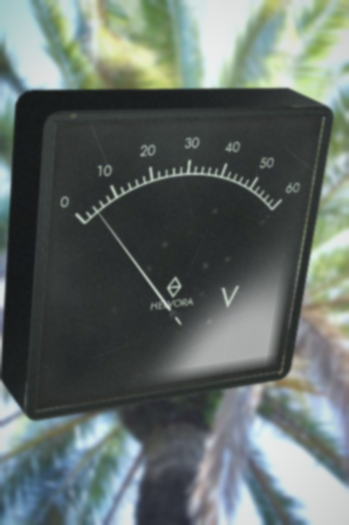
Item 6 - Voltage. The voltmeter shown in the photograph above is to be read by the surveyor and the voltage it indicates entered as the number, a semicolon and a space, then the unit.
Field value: 4; V
